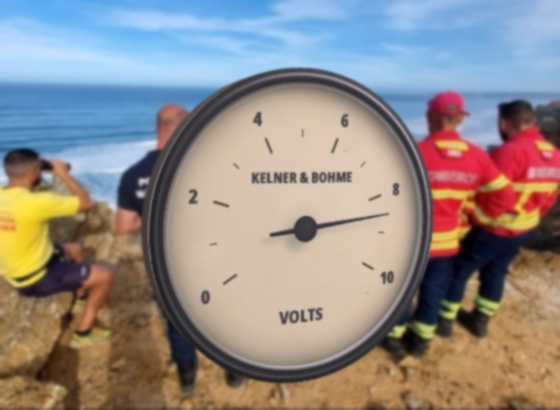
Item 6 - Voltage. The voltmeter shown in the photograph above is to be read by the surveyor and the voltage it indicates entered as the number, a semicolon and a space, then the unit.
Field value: 8.5; V
